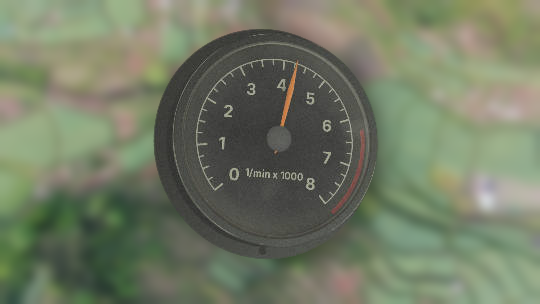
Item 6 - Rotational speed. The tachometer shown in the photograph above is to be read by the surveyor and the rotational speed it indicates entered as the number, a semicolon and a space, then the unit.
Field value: 4250; rpm
